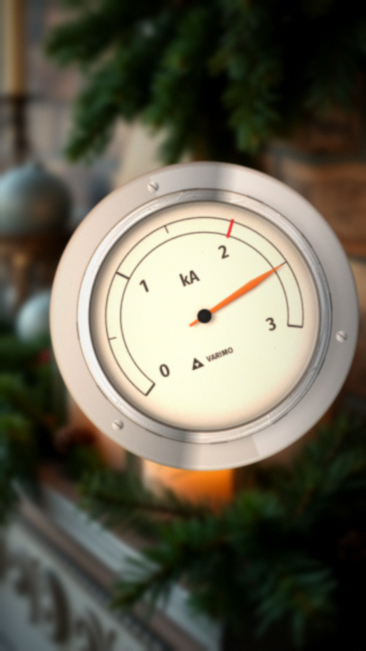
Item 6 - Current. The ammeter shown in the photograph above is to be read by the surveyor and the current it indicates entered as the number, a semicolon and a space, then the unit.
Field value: 2.5; kA
